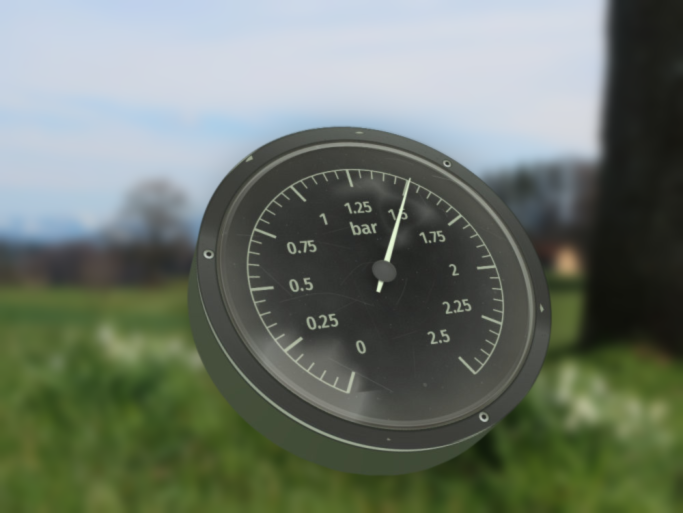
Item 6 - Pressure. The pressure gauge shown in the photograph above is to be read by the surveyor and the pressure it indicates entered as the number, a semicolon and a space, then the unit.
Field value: 1.5; bar
